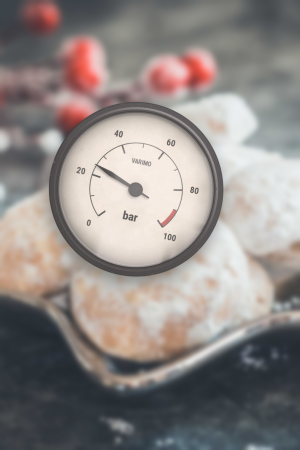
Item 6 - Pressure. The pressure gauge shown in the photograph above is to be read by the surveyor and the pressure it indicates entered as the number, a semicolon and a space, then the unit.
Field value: 25; bar
